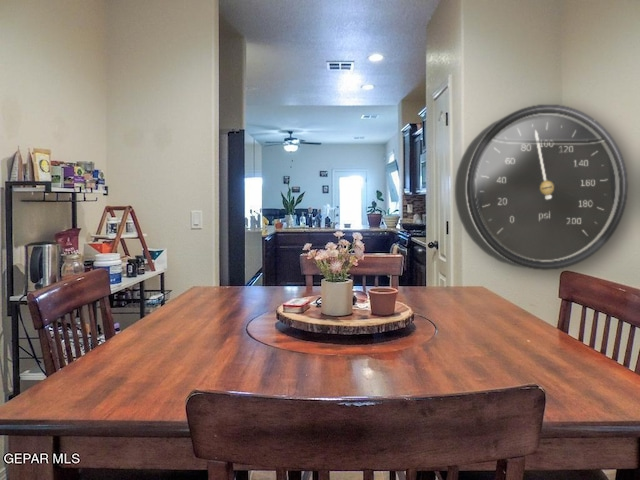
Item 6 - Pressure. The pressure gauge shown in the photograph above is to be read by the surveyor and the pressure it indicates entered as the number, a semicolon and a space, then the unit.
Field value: 90; psi
